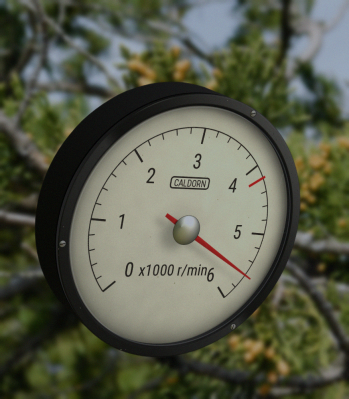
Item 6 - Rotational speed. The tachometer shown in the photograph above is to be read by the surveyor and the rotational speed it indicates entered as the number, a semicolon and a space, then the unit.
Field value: 5600; rpm
